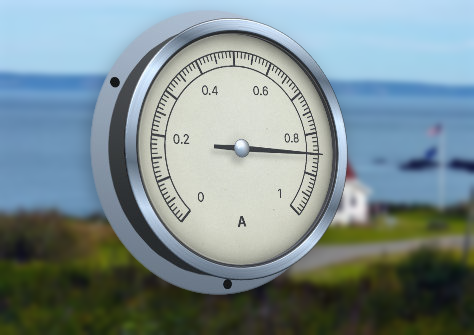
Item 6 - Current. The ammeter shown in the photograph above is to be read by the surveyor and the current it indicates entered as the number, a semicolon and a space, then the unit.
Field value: 0.85; A
